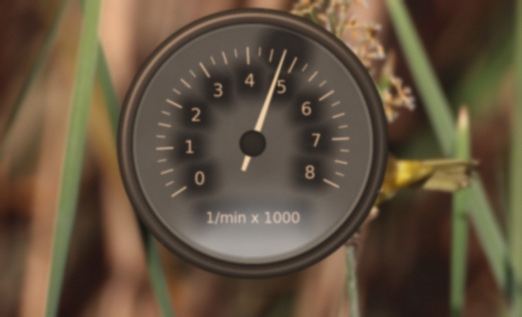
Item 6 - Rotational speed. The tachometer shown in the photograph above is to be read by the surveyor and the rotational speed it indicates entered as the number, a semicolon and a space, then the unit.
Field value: 4750; rpm
